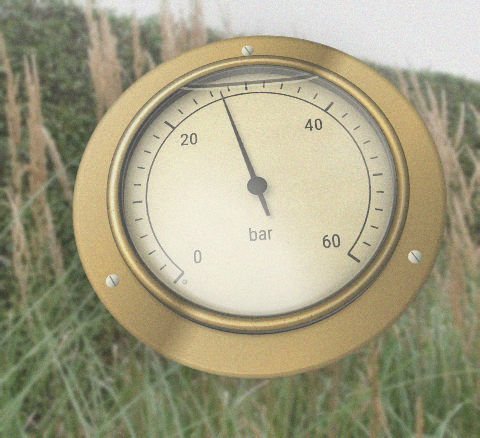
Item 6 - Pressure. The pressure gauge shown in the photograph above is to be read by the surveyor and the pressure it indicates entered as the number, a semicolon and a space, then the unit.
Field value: 27; bar
